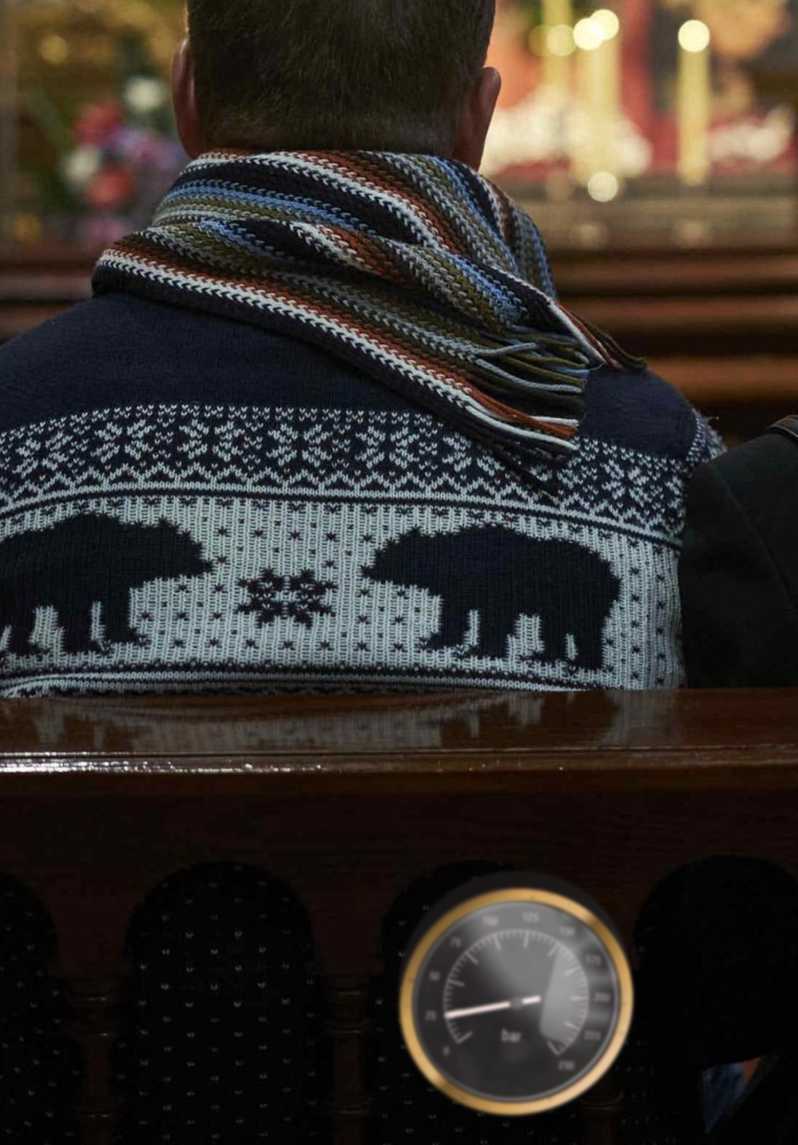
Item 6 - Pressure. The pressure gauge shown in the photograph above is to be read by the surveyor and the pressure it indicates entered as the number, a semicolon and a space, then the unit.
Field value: 25; bar
